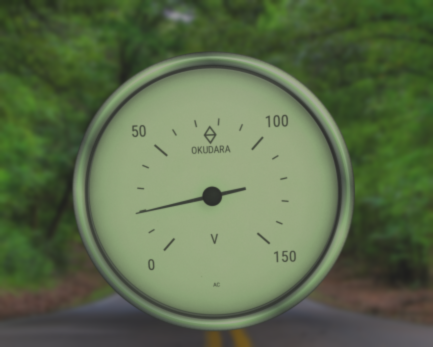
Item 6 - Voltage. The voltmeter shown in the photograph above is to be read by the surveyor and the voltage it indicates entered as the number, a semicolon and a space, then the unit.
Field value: 20; V
